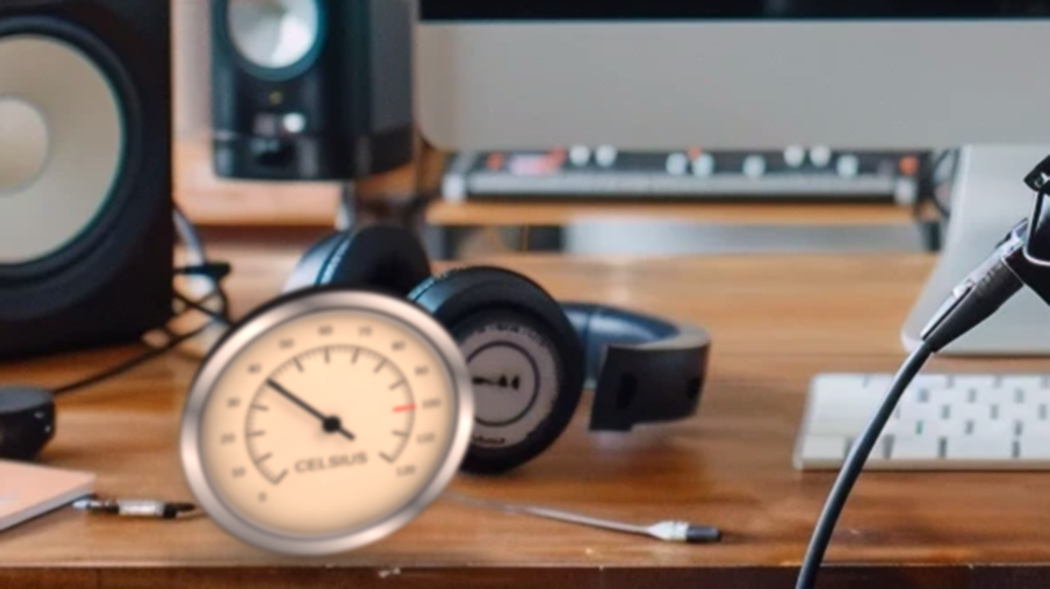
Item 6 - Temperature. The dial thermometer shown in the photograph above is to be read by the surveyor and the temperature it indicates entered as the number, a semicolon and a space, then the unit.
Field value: 40; °C
